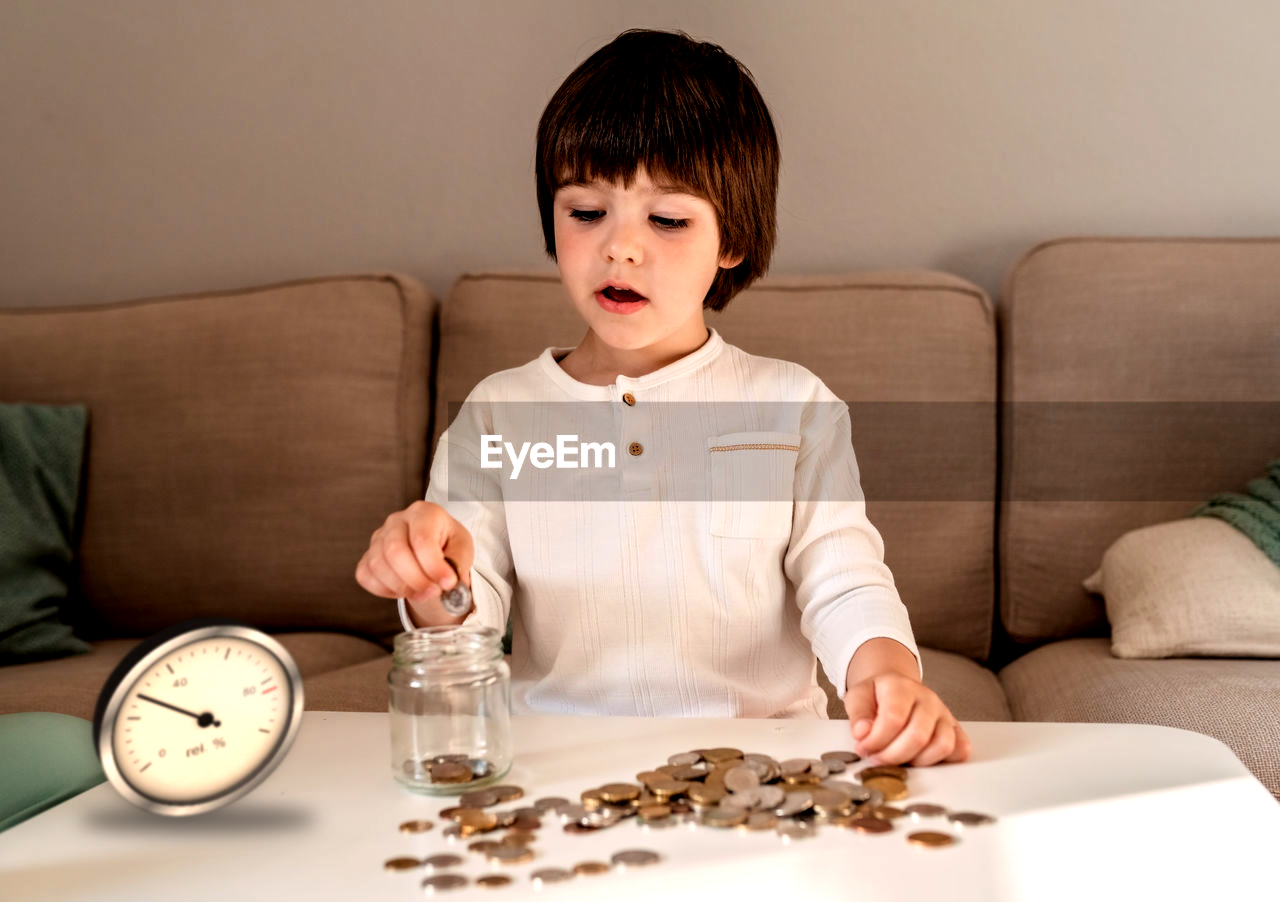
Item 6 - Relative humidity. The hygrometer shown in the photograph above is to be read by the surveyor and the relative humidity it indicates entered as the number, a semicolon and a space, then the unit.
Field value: 28; %
